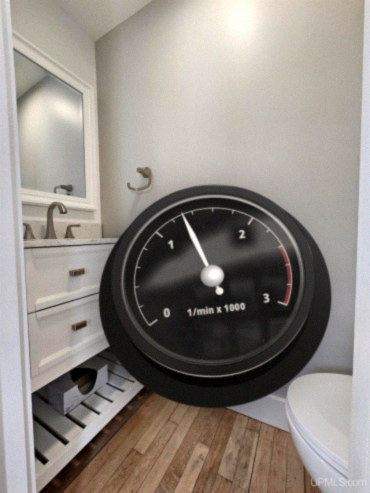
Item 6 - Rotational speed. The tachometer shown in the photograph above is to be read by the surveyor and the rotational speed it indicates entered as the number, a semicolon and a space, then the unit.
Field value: 1300; rpm
